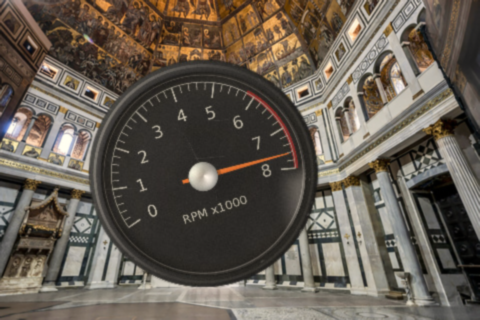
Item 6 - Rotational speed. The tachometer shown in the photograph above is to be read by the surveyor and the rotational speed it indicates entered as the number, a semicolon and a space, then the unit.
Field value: 7600; rpm
